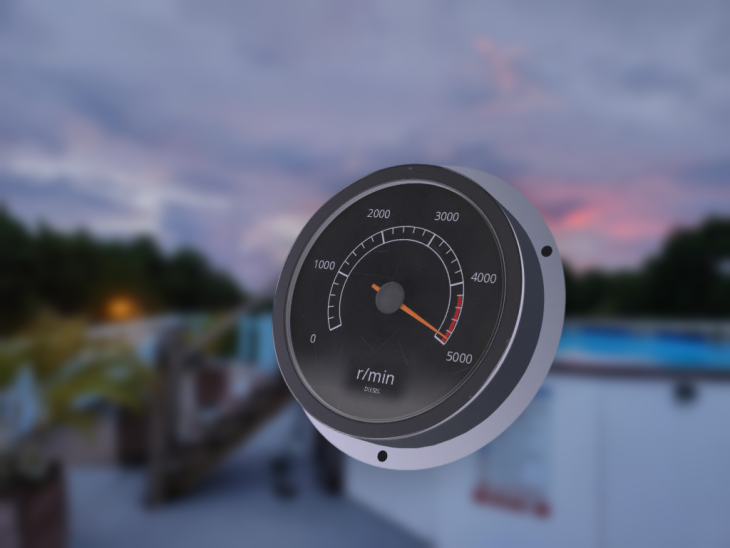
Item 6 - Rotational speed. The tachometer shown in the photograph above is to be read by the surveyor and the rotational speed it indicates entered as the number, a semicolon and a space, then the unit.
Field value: 4900; rpm
